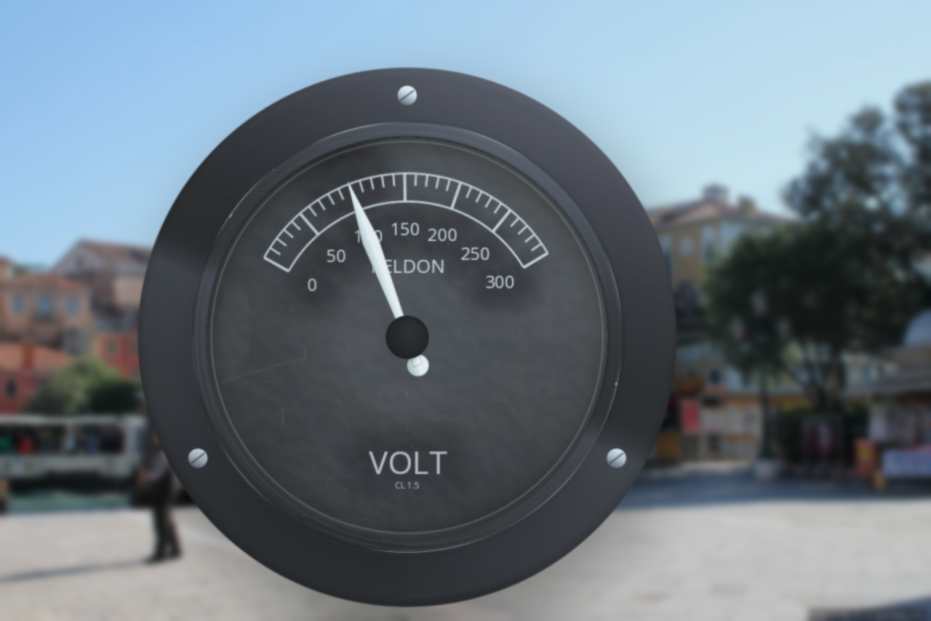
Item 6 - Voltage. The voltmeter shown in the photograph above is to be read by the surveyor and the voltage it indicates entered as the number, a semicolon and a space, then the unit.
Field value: 100; V
